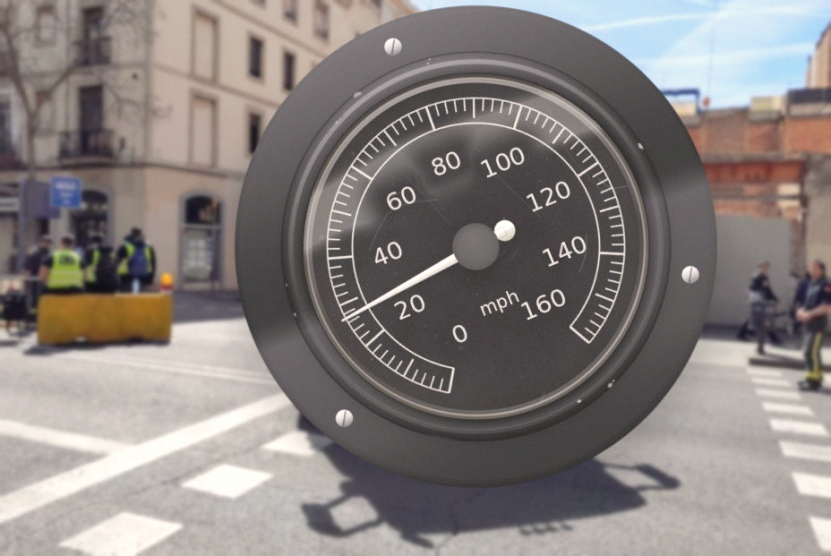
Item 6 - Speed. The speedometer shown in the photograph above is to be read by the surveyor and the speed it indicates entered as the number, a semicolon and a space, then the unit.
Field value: 27; mph
